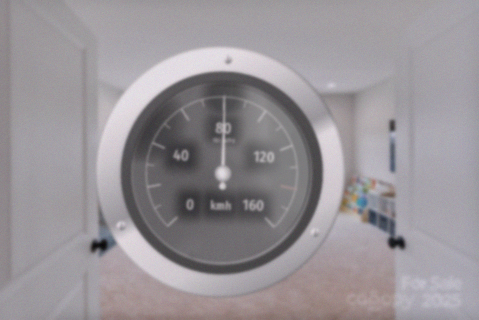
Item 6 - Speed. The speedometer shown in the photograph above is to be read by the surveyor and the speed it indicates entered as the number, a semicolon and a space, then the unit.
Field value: 80; km/h
